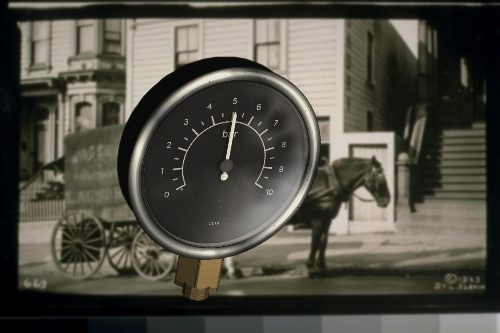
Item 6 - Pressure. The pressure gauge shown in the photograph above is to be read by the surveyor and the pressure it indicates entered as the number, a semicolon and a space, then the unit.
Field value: 5; bar
